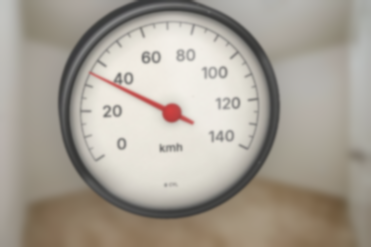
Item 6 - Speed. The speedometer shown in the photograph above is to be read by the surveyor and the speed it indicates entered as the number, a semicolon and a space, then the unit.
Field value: 35; km/h
